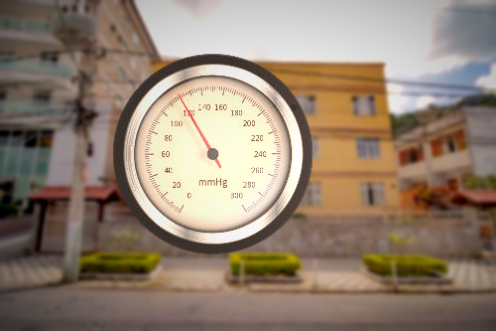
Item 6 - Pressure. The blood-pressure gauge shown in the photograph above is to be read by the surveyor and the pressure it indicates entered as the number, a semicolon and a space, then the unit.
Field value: 120; mmHg
